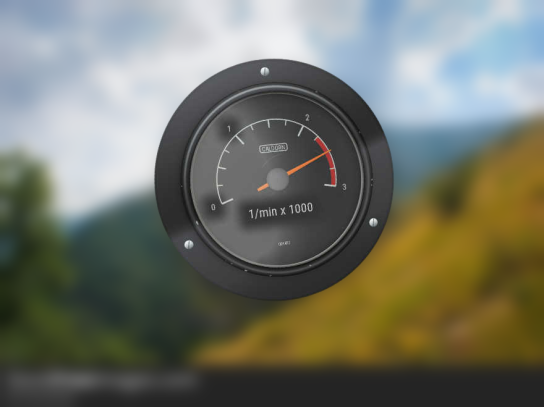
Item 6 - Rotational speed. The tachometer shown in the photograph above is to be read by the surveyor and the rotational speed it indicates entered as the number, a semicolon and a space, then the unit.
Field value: 2500; rpm
